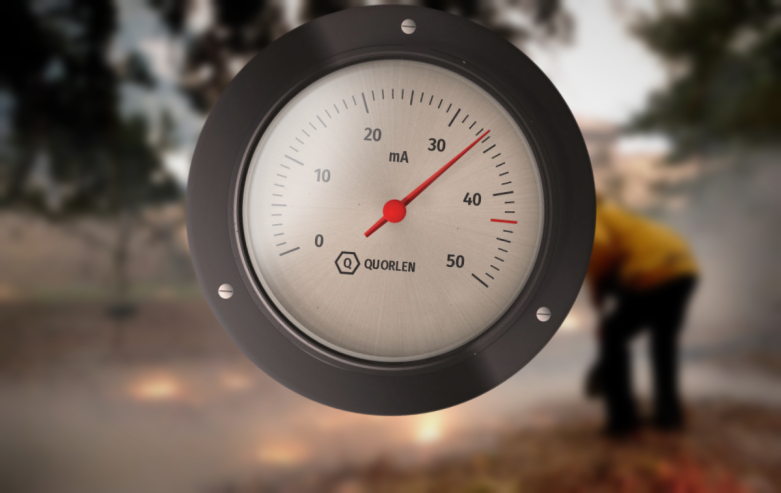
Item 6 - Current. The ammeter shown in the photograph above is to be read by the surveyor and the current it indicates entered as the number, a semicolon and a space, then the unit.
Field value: 33.5; mA
